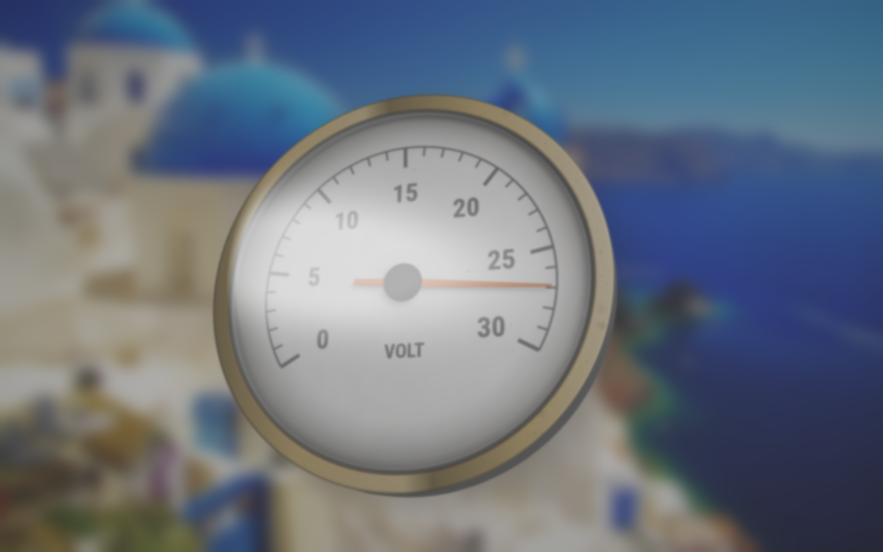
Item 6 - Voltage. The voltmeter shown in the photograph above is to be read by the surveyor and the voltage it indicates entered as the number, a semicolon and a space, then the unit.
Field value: 27; V
